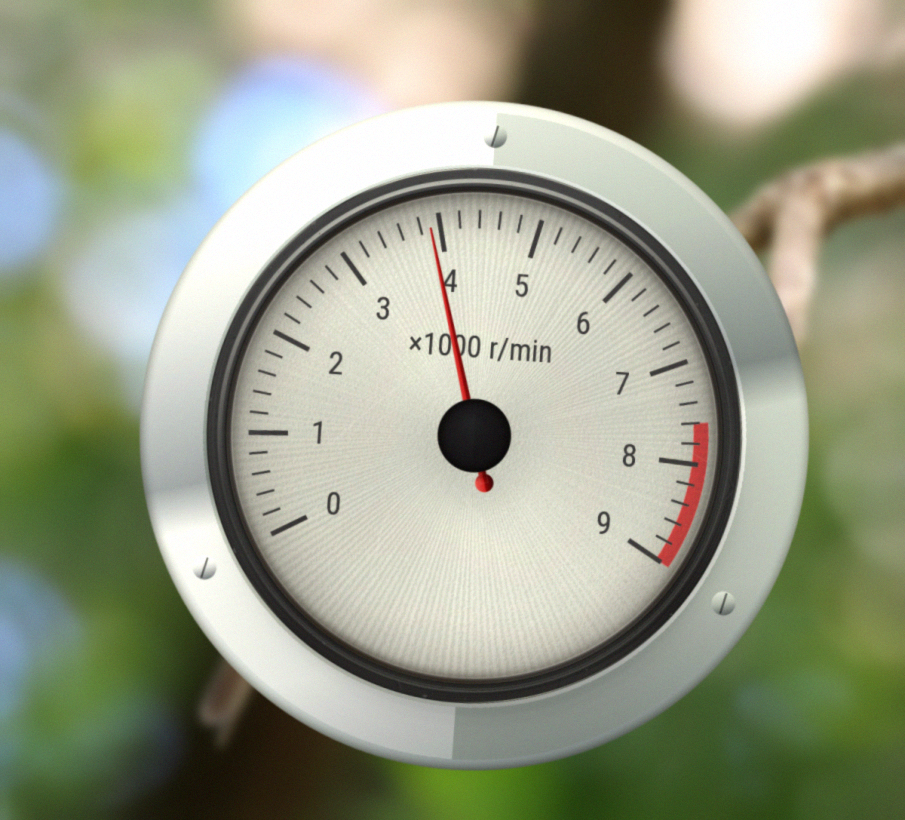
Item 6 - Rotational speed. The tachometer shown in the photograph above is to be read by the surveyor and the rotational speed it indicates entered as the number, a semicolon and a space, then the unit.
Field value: 3900; rpm
